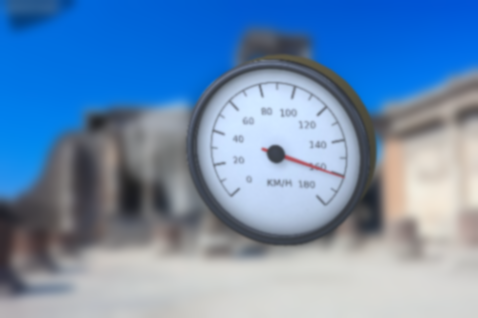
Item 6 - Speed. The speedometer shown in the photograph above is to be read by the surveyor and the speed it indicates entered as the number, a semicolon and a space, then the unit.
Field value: 160; km/h
